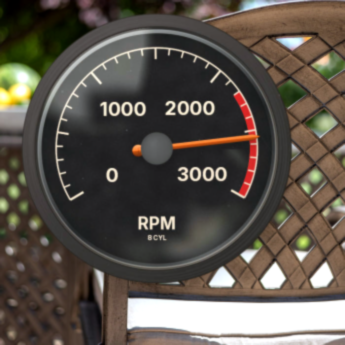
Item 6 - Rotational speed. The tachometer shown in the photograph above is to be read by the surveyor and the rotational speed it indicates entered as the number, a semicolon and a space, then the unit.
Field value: 2550; rpm
